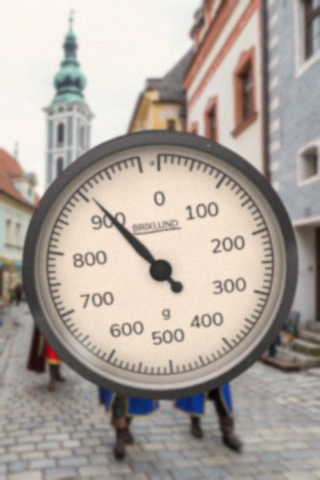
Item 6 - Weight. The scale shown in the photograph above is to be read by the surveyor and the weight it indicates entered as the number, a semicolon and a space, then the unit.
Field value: 910; g
